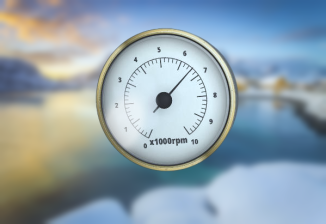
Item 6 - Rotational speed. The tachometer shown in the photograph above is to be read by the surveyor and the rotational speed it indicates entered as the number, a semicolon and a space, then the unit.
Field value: 6600; rpm
